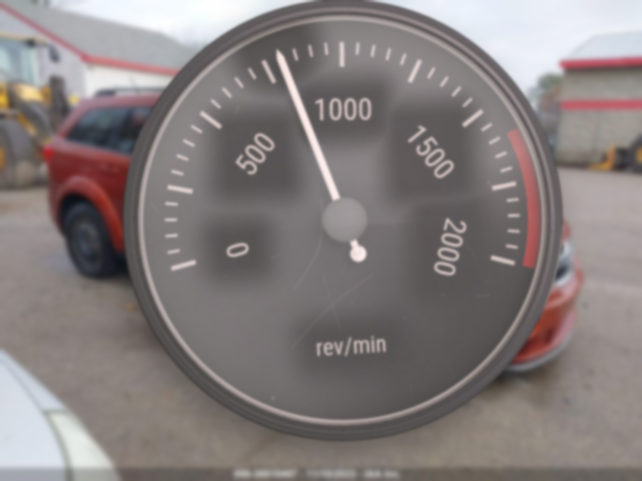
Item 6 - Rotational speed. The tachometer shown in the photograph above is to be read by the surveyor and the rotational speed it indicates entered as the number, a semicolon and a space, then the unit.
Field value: 800; rpm
